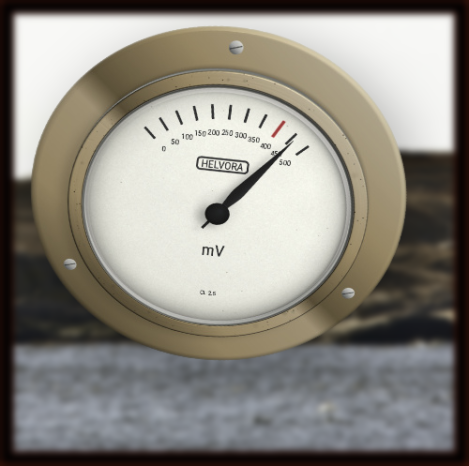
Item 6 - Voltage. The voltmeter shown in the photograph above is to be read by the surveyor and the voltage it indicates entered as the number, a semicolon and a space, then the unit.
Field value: 450; mV
